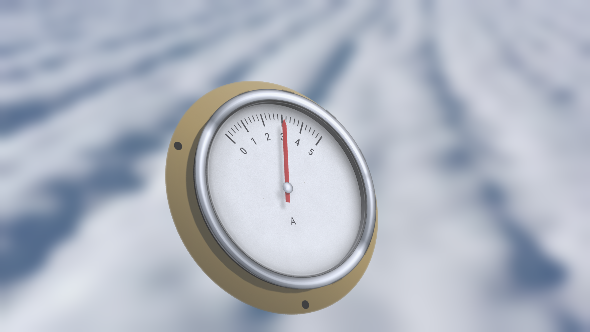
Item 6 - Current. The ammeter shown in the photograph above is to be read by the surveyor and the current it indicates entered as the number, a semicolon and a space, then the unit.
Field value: 3; A
